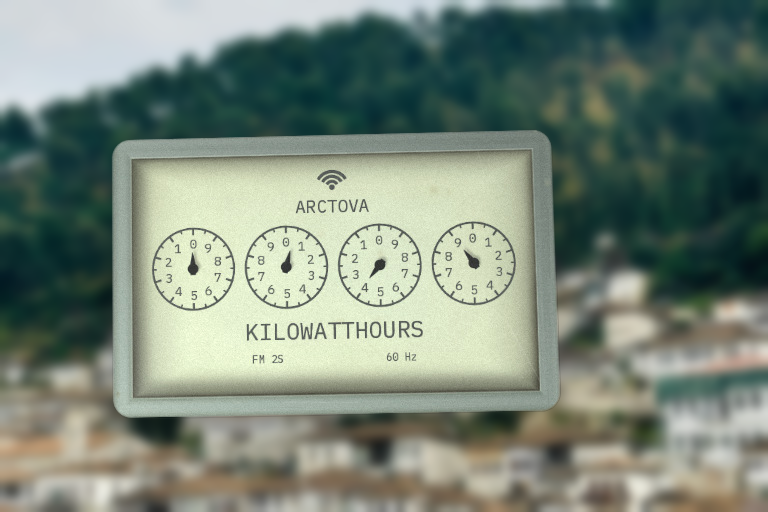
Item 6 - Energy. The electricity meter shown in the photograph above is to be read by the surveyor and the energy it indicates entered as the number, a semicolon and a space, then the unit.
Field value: 39; kWh
